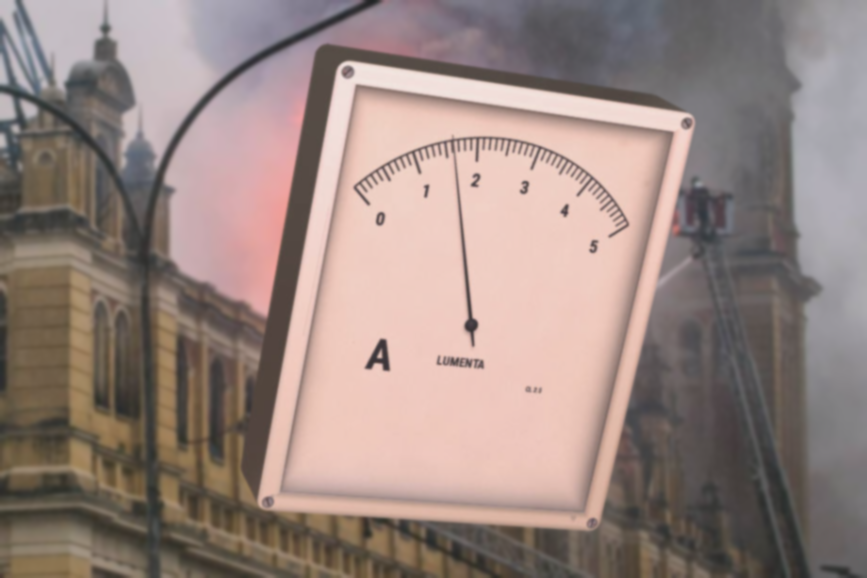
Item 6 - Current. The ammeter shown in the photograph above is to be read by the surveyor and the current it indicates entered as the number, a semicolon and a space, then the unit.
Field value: 1.6; A
